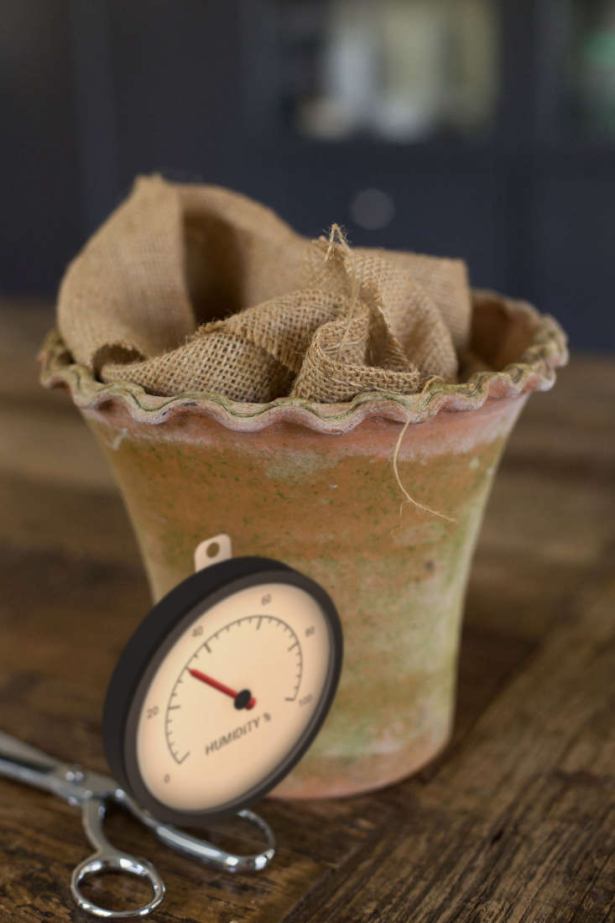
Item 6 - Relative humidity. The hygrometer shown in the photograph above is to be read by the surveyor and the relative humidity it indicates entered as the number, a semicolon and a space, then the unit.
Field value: 32; %
